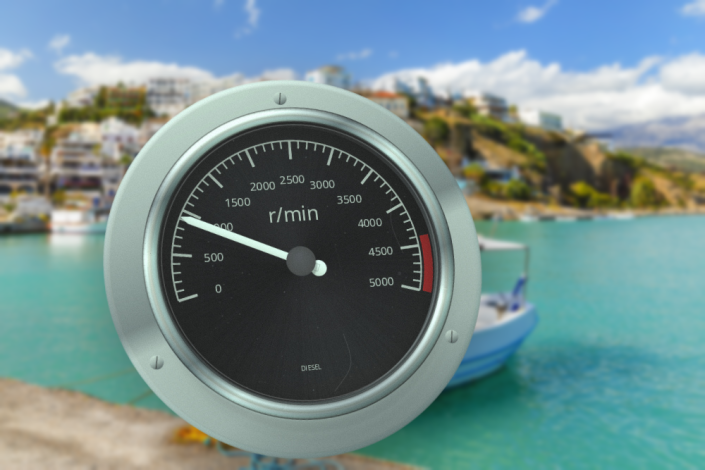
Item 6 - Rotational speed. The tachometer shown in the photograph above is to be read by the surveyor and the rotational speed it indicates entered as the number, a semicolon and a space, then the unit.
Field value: 900; rpm
